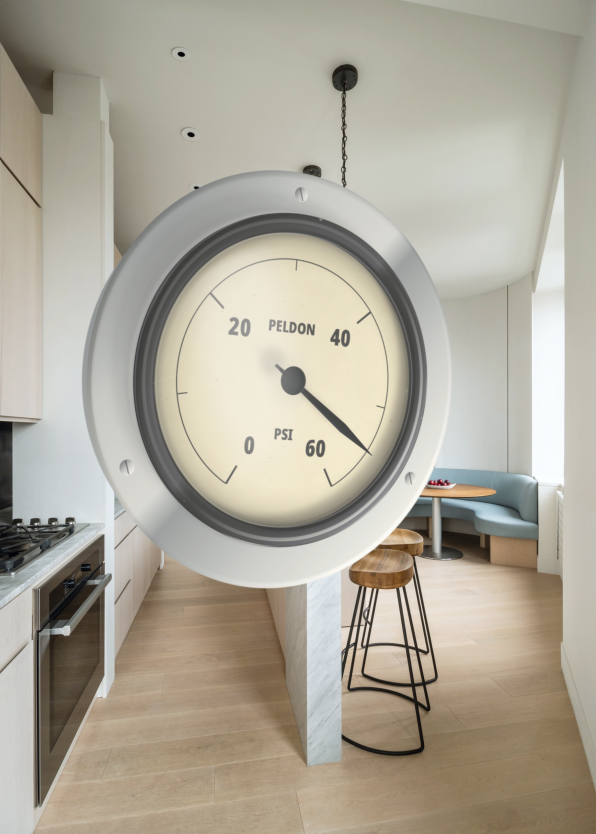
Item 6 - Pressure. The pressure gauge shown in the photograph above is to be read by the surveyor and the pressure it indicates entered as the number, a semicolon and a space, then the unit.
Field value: 55; psi
